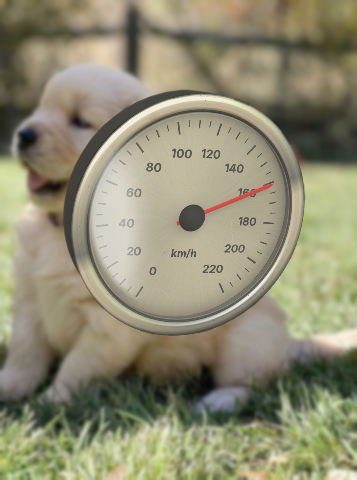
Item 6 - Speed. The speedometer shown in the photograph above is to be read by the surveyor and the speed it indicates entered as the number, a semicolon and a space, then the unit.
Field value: 160; km/h
